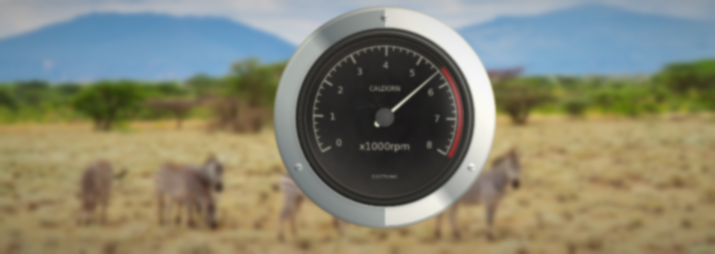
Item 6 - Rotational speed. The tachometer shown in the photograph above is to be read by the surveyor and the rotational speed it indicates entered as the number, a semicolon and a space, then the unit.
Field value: 5600; rpm
